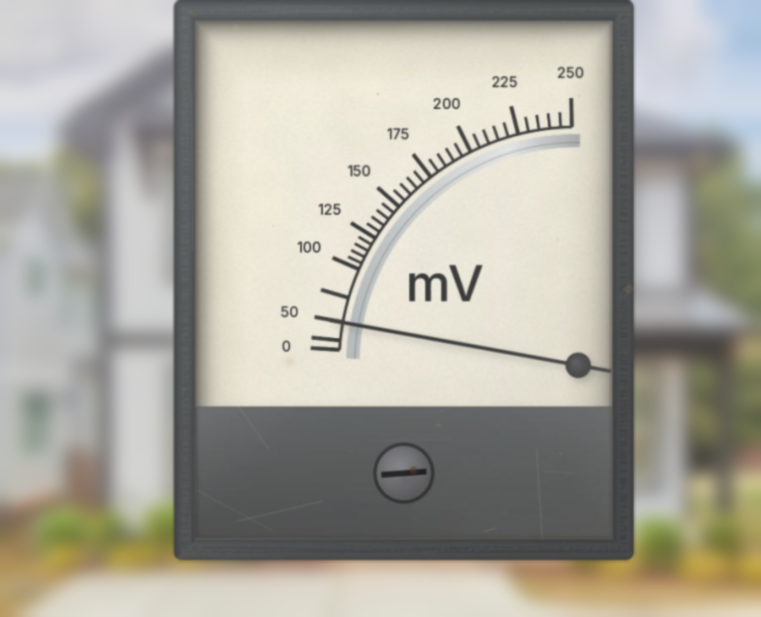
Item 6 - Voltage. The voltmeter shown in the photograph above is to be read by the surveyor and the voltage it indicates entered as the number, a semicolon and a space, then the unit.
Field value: 50; mV
